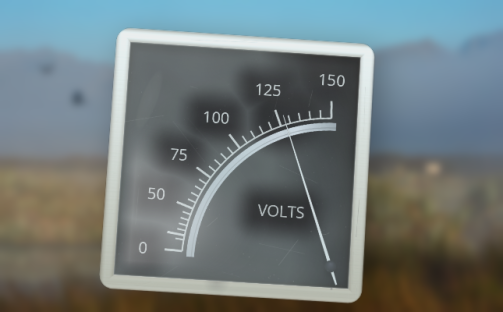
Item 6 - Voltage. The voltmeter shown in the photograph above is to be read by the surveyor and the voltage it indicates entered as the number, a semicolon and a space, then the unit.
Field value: 127.5; V
